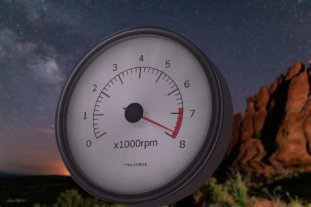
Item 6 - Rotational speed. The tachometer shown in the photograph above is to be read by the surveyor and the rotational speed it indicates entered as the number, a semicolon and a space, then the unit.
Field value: 7800; rpm
